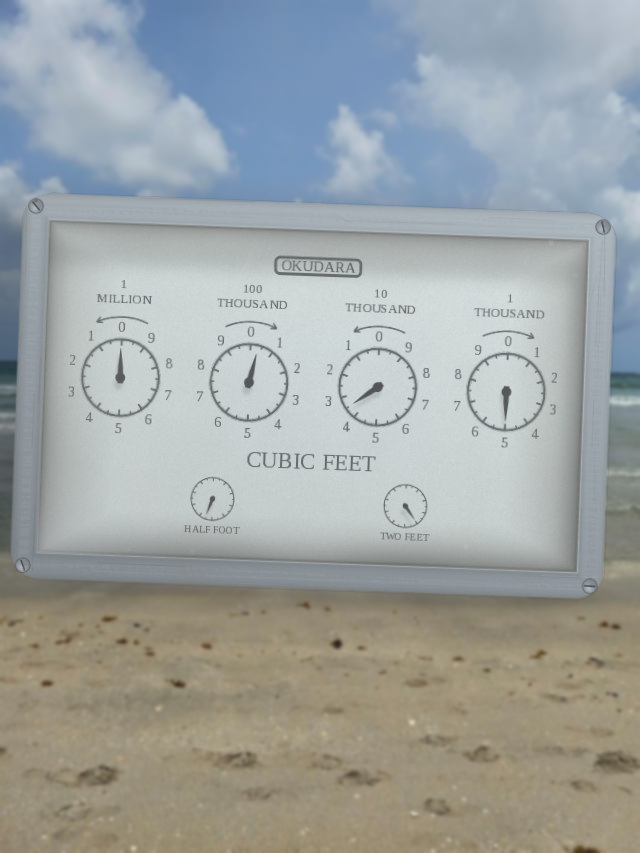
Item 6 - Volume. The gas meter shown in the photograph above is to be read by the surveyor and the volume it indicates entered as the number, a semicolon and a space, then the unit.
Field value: 3500; ft³
